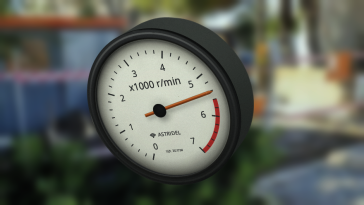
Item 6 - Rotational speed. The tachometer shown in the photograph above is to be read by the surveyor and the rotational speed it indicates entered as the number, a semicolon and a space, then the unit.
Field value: 5400; rpm
